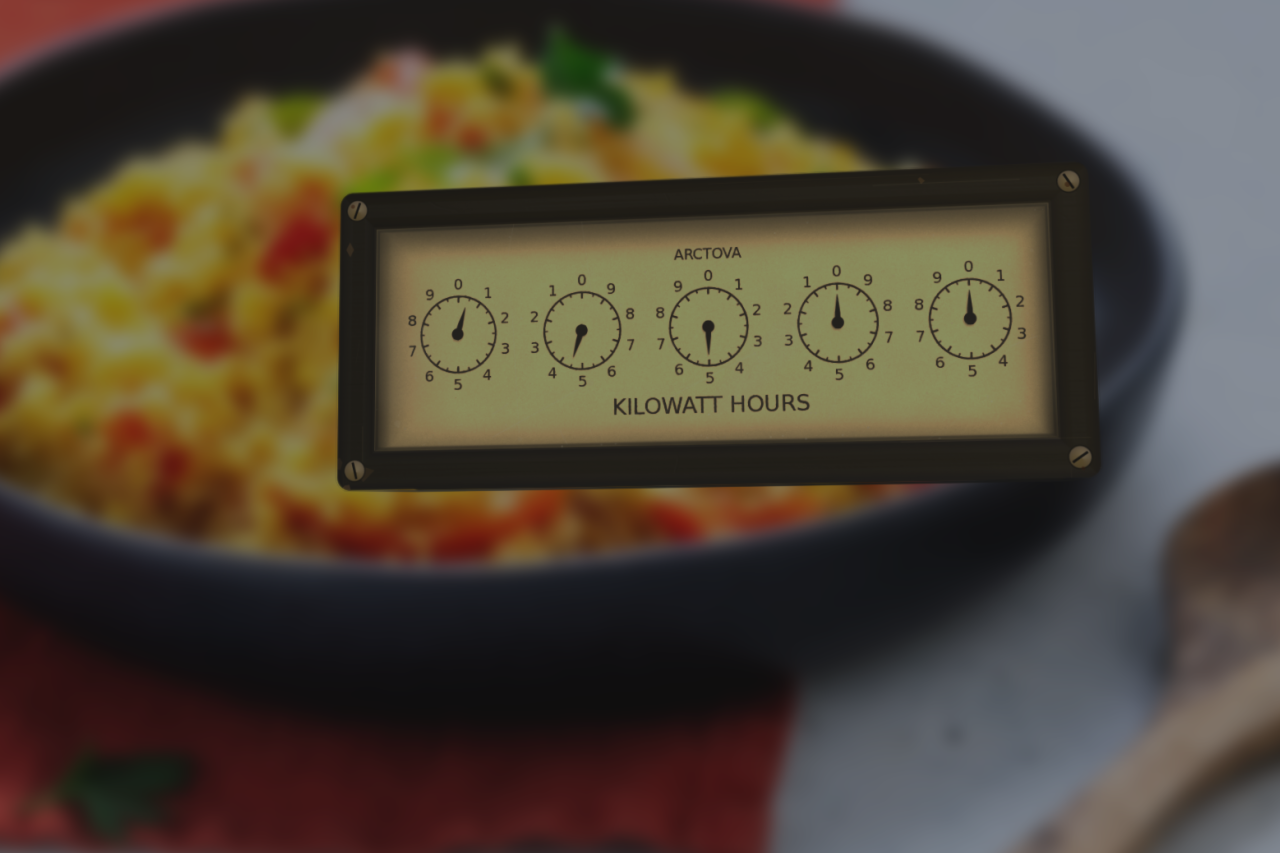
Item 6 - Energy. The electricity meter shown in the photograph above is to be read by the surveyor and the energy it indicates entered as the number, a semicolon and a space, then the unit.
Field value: 4500; kWh
